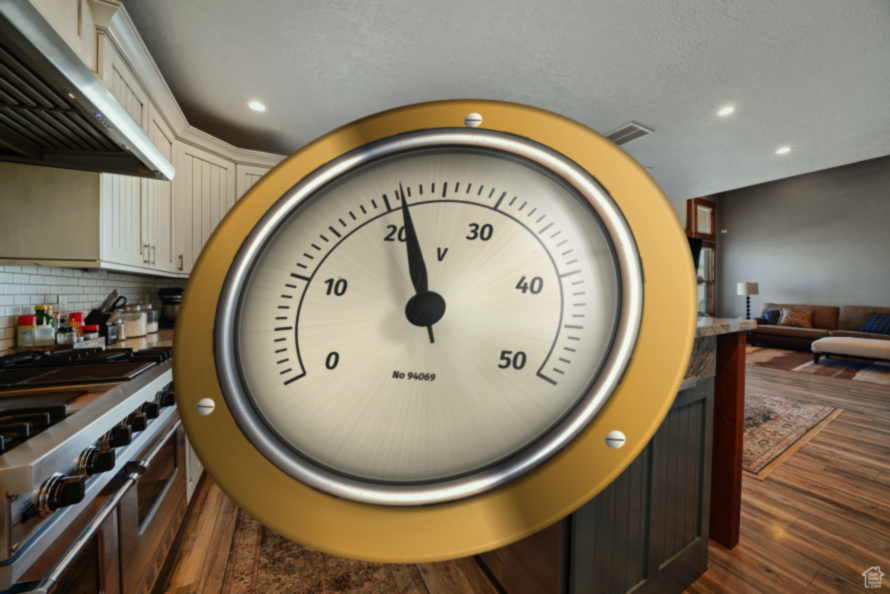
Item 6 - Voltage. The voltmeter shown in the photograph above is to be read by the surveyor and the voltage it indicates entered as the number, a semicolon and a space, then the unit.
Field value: 21.5; V
